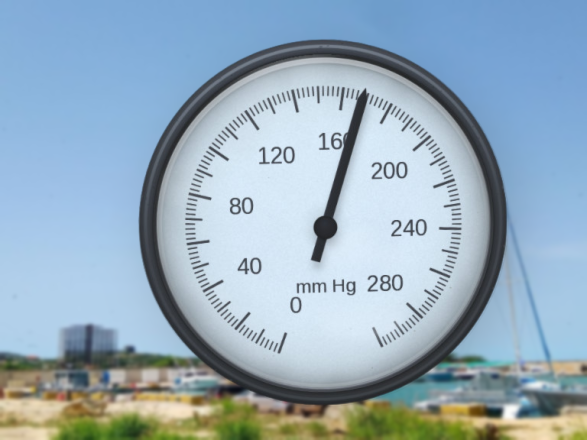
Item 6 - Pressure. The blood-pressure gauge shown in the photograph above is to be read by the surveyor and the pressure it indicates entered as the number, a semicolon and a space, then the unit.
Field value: 168; mmHg
